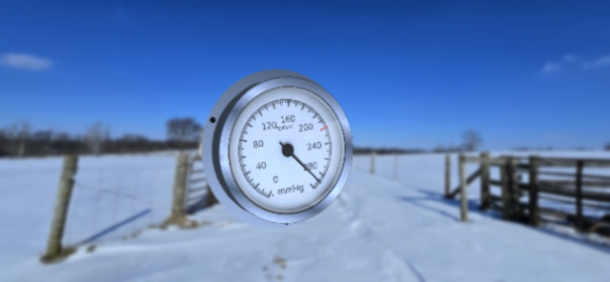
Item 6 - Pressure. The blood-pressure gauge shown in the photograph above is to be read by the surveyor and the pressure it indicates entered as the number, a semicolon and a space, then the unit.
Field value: 290; mmHg
